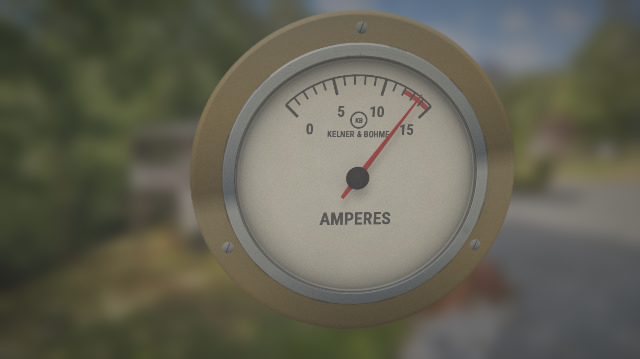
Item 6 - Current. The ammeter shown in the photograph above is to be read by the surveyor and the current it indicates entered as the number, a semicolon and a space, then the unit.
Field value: 13.5; A
